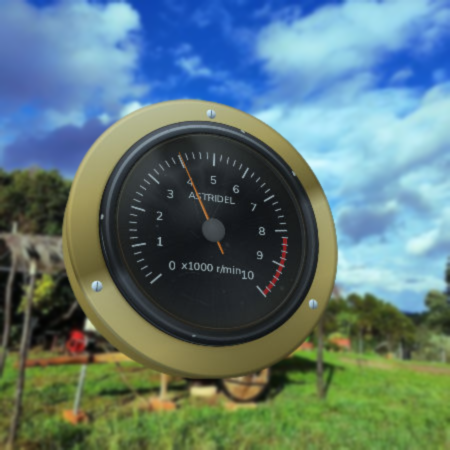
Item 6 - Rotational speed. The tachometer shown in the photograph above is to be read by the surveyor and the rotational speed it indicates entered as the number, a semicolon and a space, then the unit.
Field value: 4000; rpm
